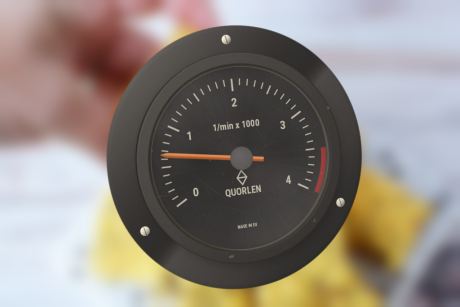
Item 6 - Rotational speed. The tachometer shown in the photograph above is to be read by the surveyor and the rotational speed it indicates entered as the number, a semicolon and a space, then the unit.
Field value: 650; rpm
